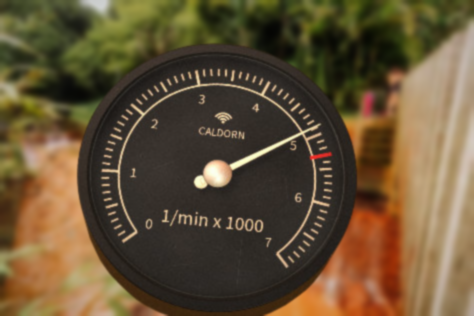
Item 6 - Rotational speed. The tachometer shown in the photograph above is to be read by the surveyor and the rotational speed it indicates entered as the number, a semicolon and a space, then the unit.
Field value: 4900; rpm
